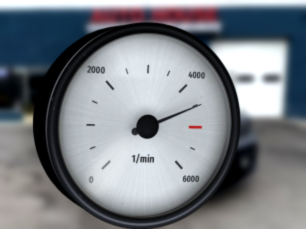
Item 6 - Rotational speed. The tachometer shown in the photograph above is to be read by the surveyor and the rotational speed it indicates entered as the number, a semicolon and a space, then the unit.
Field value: 4500; rpm
